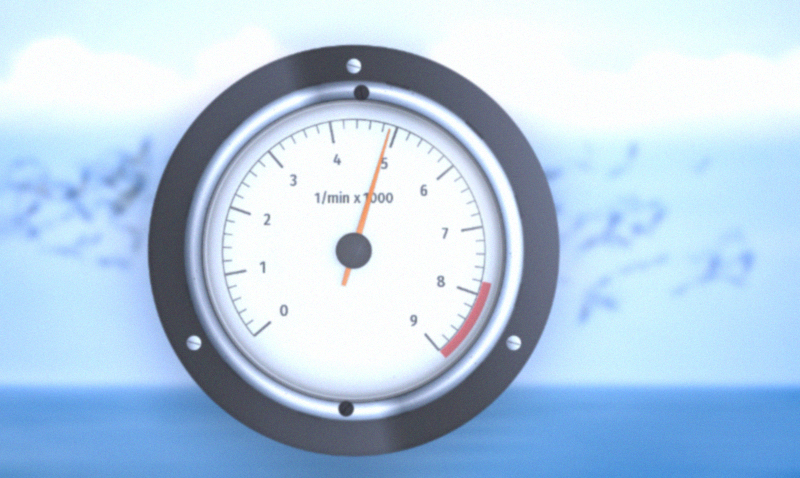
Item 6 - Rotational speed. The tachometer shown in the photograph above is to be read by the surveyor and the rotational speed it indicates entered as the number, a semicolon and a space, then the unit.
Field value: 4900; rpm
